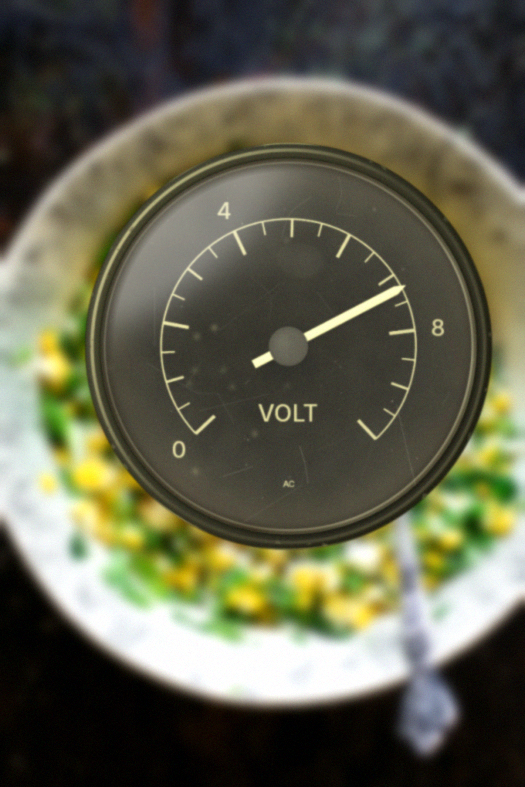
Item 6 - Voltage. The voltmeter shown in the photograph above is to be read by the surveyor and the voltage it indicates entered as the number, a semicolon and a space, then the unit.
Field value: 7.25; V
